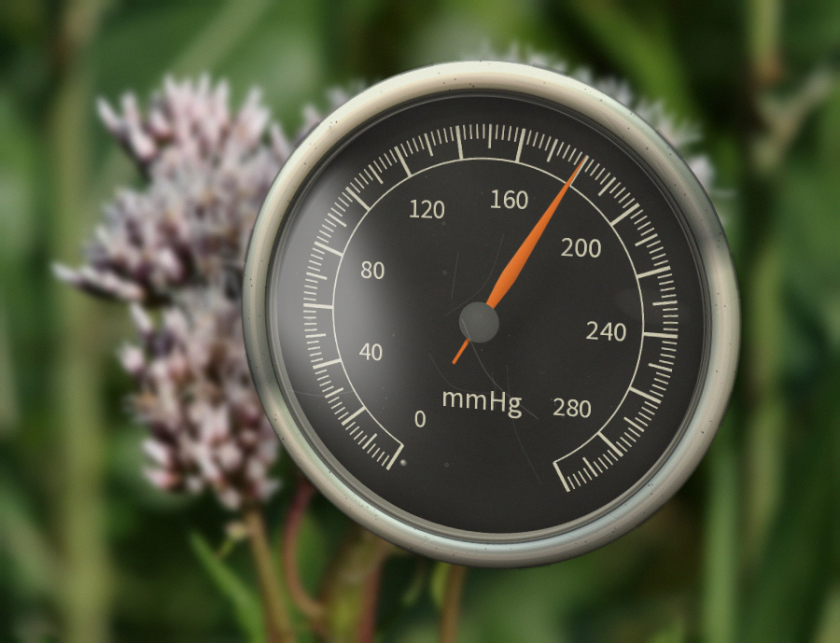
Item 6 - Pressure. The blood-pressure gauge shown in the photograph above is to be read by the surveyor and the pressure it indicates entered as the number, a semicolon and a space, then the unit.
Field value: 180; mmHg
